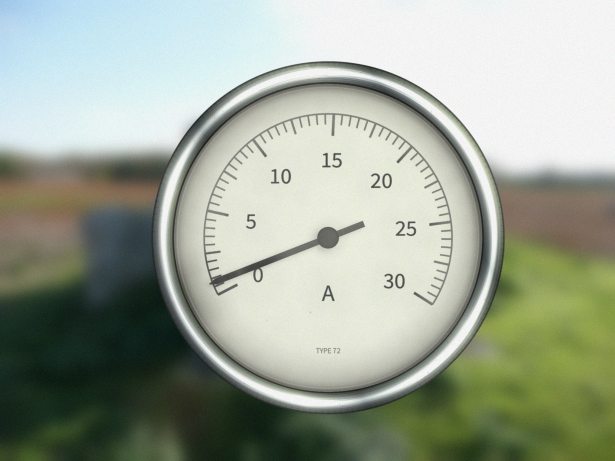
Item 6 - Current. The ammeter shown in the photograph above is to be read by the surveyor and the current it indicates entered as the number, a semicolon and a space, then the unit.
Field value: 0.75; A
